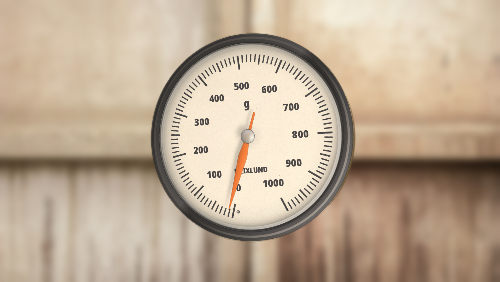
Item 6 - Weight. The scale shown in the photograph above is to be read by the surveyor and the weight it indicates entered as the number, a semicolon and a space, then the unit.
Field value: 10; g
